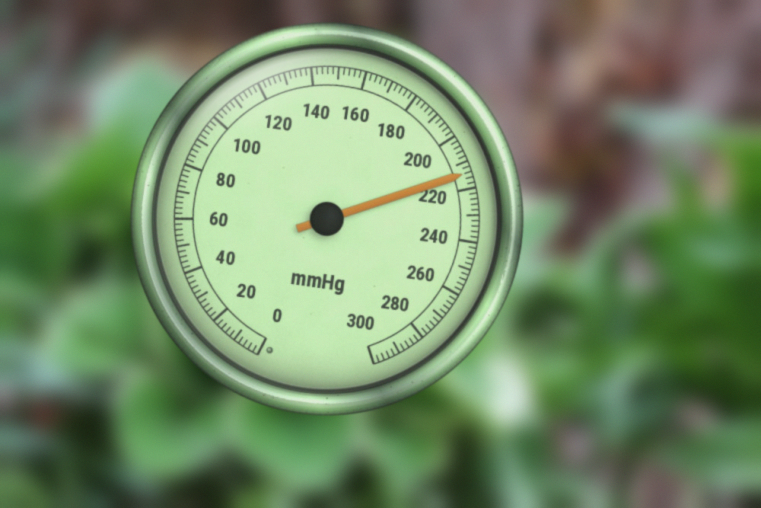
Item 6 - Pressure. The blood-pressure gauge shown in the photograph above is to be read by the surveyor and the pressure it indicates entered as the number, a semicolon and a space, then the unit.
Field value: 214; mmHg
